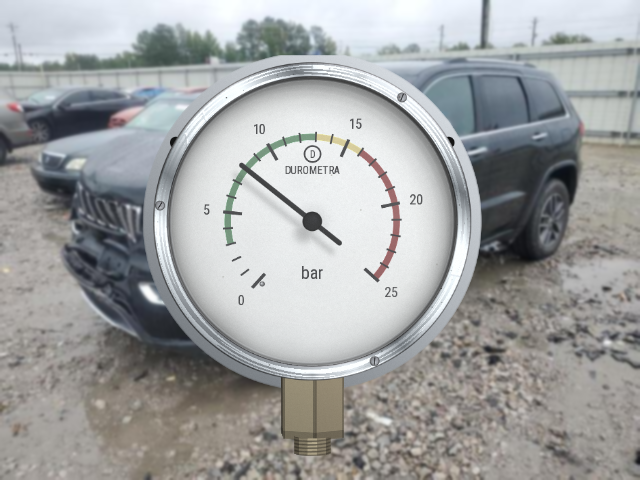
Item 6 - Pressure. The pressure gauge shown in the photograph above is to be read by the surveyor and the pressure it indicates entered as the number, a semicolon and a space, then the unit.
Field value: 8; bar
